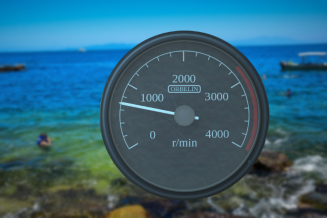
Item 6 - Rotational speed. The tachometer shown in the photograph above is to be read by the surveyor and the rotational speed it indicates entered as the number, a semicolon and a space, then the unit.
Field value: 700; rpm
